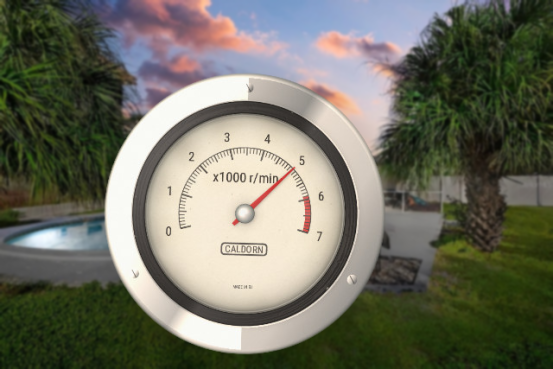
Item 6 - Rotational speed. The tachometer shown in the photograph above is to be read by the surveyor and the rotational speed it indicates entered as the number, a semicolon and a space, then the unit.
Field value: 5000; rpm
